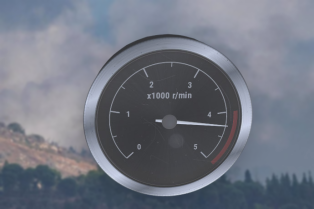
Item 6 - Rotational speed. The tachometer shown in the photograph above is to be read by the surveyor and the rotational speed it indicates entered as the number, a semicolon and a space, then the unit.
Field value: 4250; rpm
